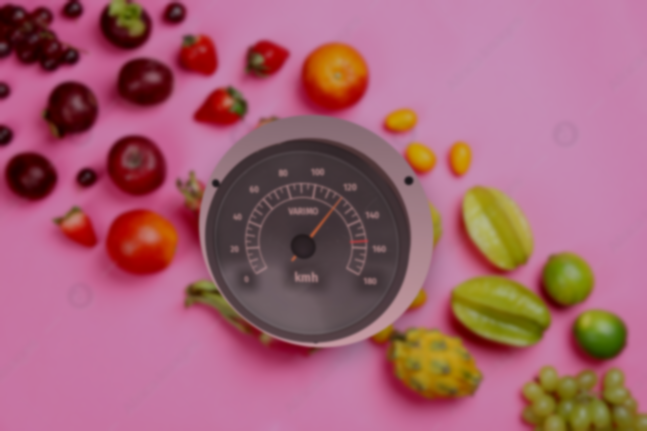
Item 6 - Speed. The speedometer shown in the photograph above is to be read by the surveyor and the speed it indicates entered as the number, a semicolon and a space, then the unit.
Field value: 120; km/h
